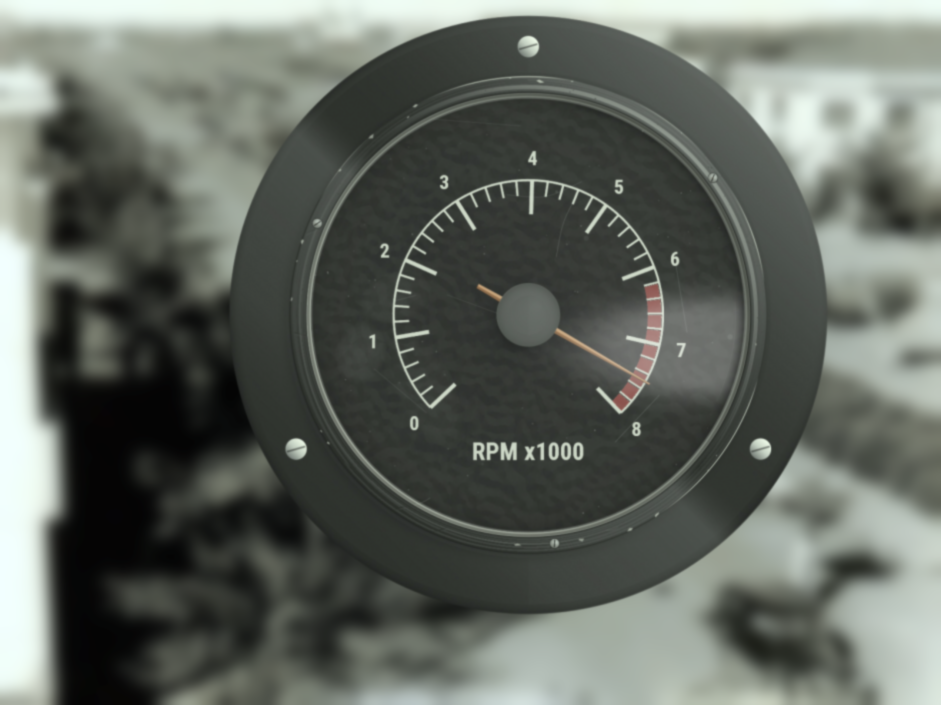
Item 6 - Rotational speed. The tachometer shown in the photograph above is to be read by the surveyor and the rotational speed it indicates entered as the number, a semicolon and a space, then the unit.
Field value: 7500; rpm
